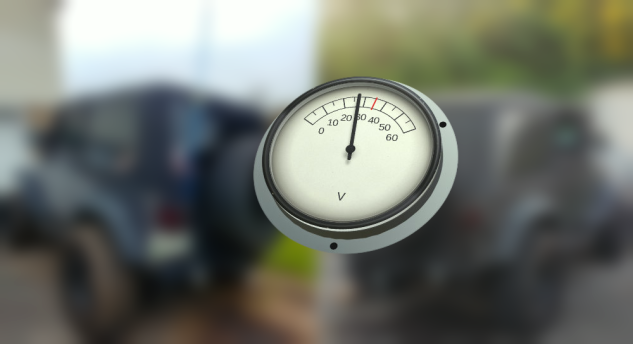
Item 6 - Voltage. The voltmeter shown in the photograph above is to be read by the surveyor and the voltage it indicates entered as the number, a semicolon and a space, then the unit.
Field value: 27.5; V
